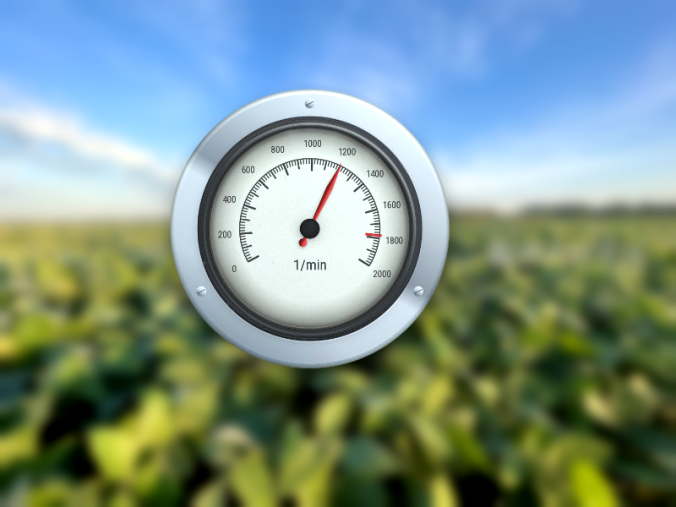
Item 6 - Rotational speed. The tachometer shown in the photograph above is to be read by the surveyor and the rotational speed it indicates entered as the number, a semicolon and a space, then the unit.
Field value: 1200; rpm
